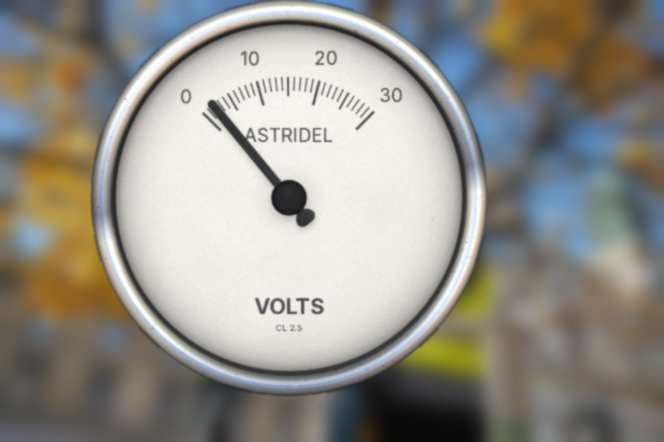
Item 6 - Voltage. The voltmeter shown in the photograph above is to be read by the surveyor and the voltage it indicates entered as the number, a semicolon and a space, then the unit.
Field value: 2; V
